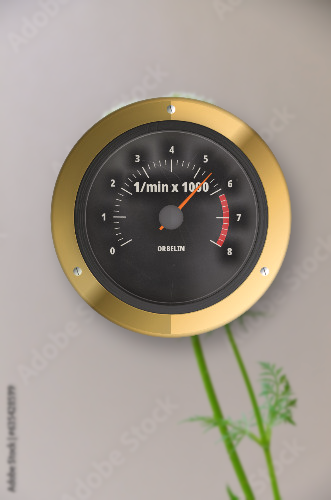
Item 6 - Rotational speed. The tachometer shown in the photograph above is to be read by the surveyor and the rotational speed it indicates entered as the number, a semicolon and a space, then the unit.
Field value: 5400; rpm
